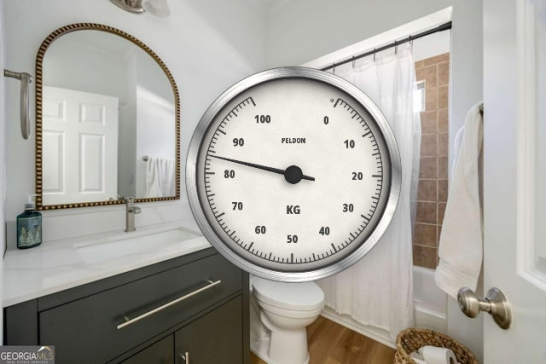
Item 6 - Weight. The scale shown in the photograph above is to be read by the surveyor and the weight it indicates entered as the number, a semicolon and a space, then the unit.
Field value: 84; kg
